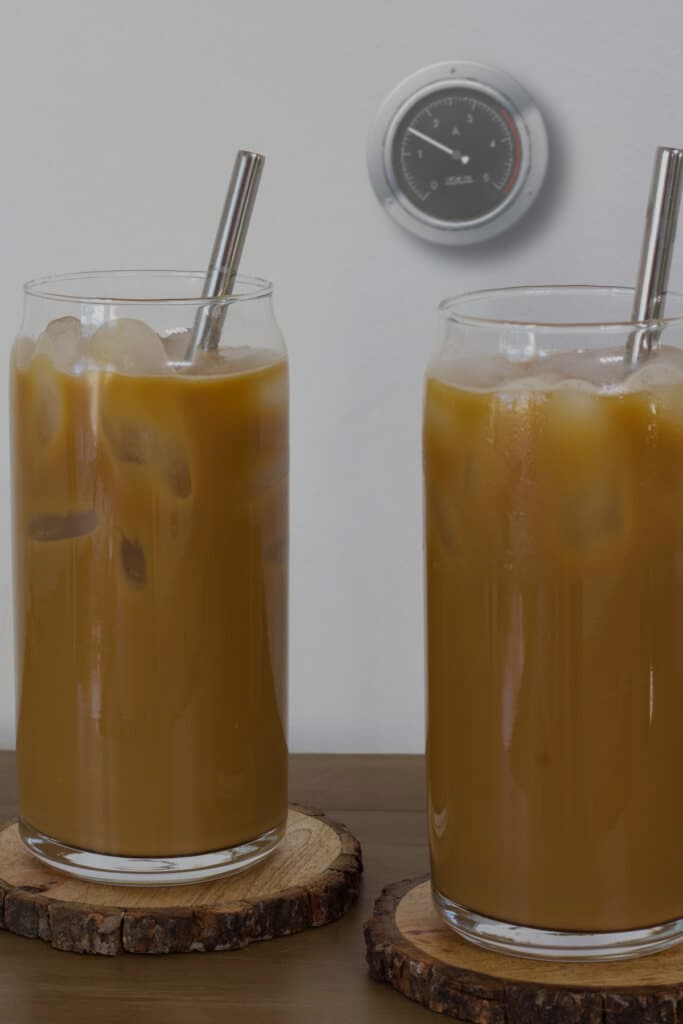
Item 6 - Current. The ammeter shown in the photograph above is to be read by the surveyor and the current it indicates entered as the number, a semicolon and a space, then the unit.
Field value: 1.5; A
